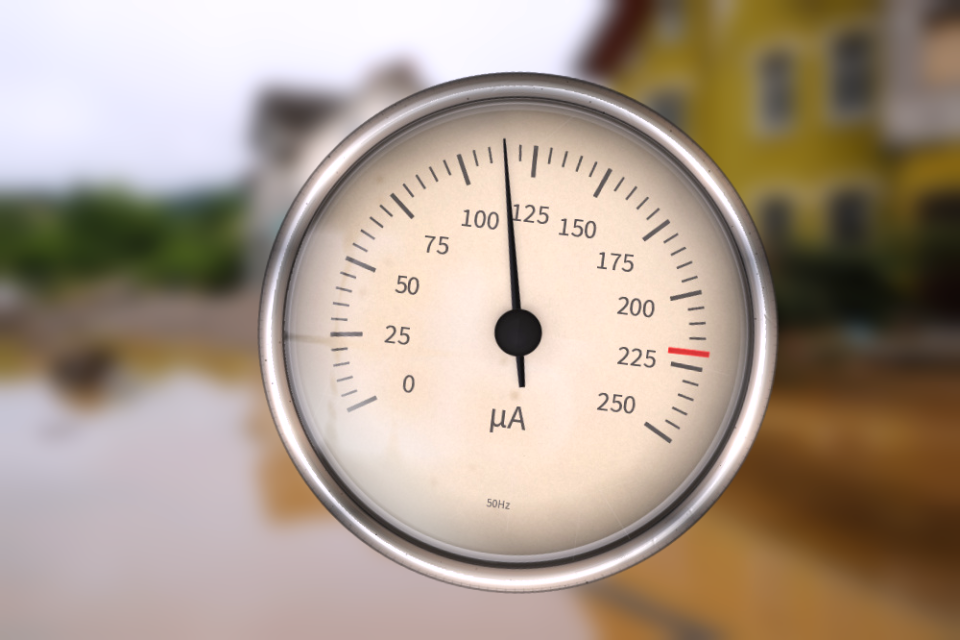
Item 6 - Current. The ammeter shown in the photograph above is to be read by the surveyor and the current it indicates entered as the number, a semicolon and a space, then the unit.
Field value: 115; µA
